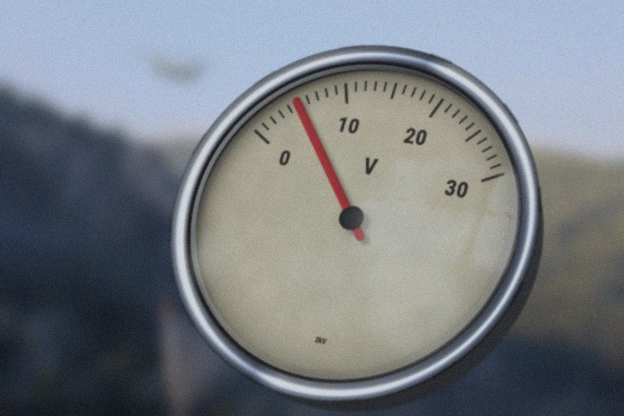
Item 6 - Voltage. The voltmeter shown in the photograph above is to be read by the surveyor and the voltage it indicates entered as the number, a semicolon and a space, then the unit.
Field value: 5; V
